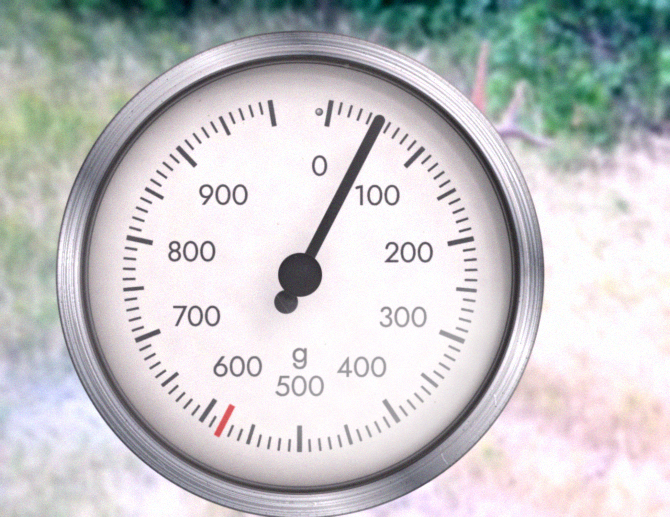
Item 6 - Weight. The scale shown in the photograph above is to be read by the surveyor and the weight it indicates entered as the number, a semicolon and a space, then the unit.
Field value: 50; g
